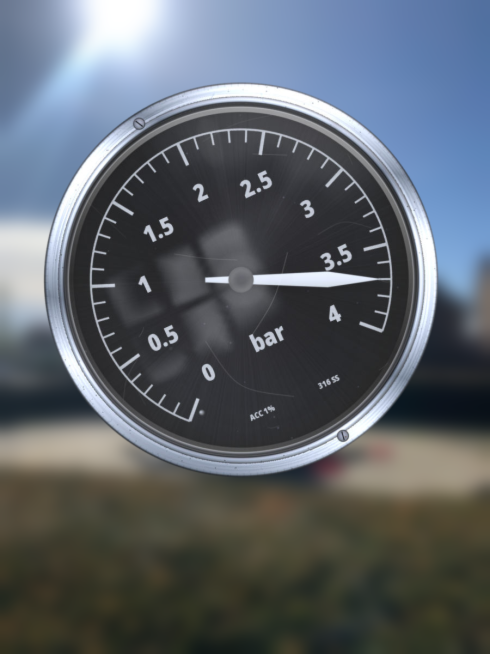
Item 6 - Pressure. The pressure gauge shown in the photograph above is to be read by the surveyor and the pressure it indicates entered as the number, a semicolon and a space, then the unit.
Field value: 3.7; bar
